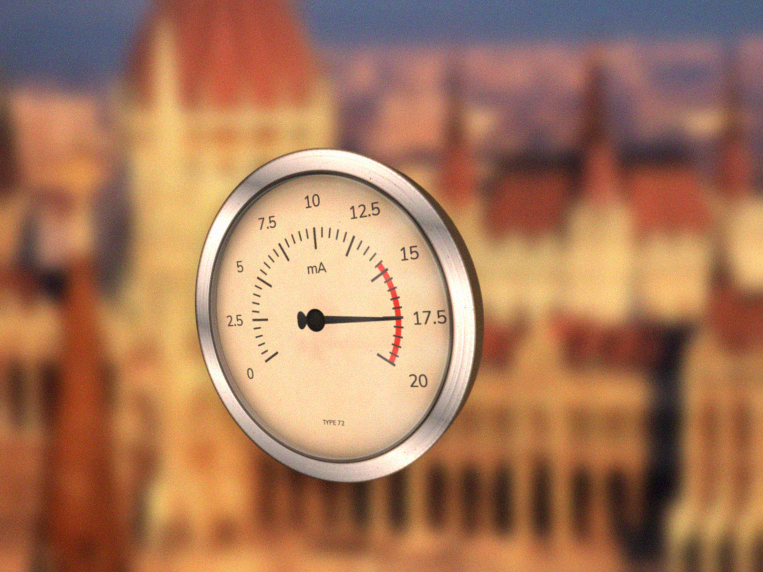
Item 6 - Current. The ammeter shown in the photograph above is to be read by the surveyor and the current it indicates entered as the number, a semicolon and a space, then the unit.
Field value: 17.5; mA
